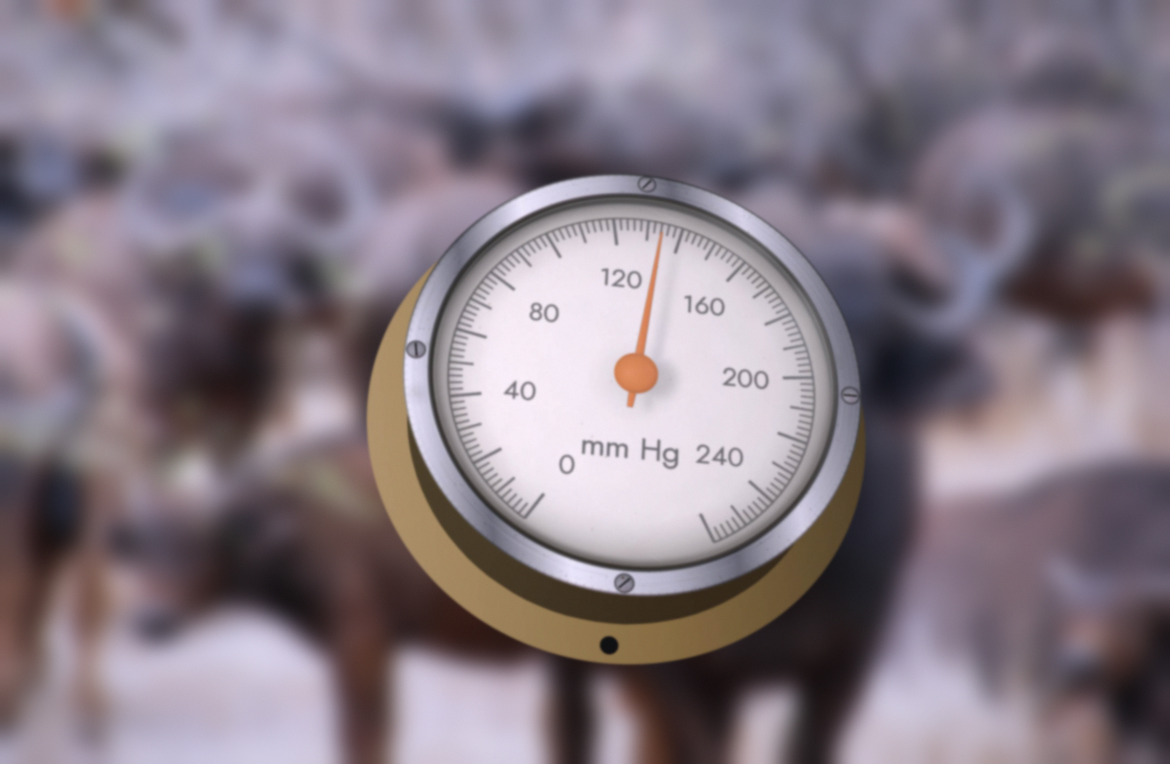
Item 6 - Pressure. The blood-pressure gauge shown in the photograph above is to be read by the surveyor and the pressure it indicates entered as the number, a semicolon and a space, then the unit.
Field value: 134; mmHg
